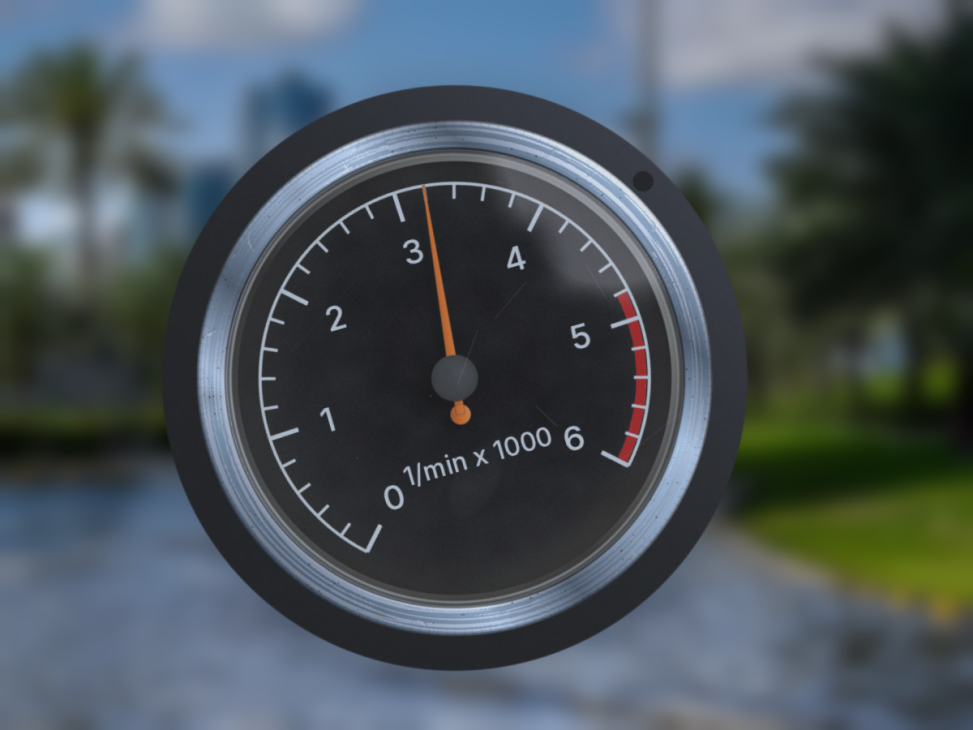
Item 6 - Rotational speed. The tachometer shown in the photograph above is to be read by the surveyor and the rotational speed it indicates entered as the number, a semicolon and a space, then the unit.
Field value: 3200; rpm
